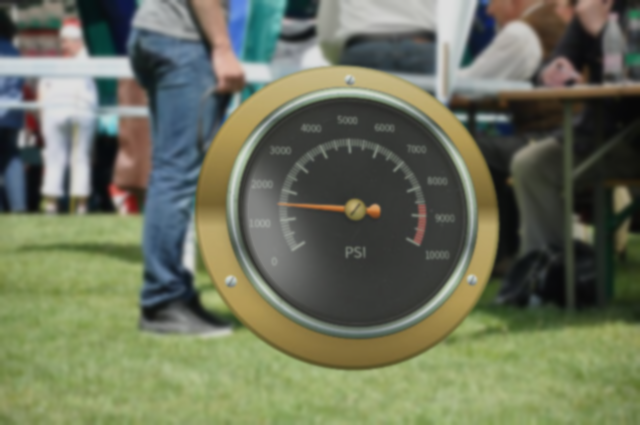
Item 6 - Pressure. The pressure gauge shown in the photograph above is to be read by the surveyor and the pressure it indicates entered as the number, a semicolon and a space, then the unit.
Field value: 1500; psi
